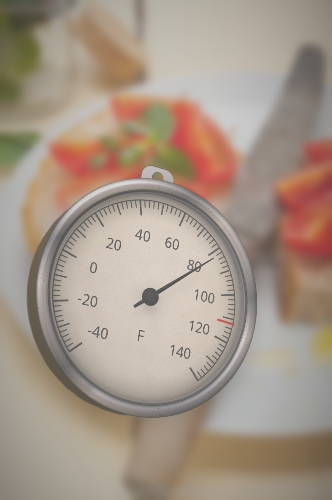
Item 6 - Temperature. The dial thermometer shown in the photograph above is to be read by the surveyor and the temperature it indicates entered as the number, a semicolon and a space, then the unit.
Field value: 82; °F
